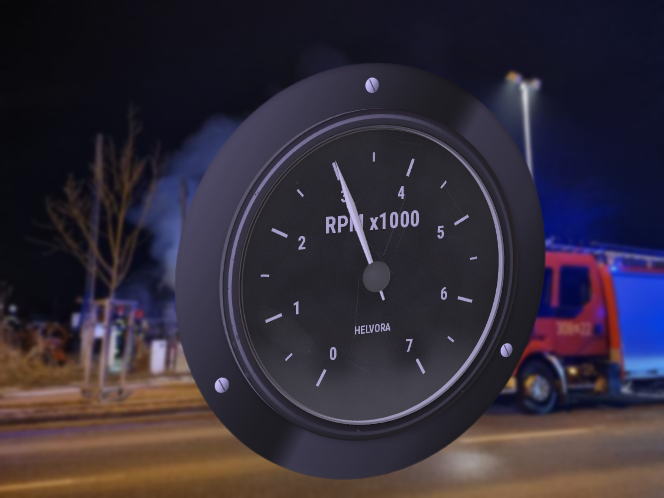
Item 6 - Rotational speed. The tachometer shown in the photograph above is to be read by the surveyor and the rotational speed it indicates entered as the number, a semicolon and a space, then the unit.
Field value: 3000; rpm
